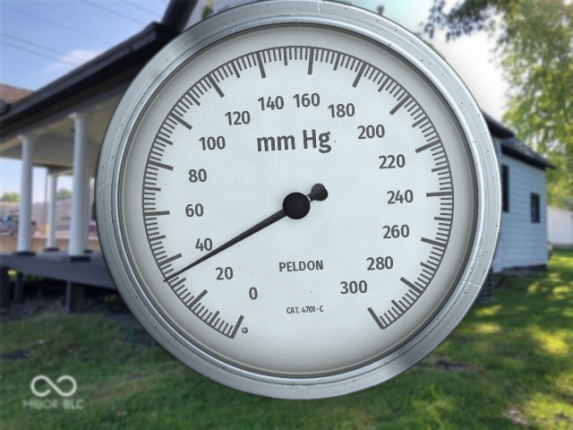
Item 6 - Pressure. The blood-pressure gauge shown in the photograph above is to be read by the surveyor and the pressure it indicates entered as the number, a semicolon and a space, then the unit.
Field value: 34; mmHg
